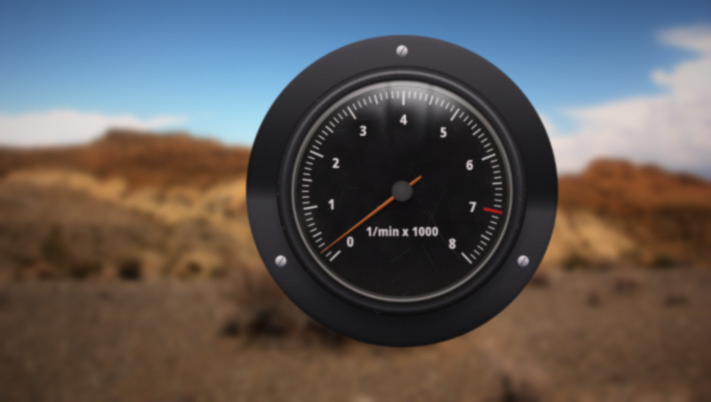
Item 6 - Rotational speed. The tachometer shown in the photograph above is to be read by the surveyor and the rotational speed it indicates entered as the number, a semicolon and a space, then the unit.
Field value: 200; rpm
